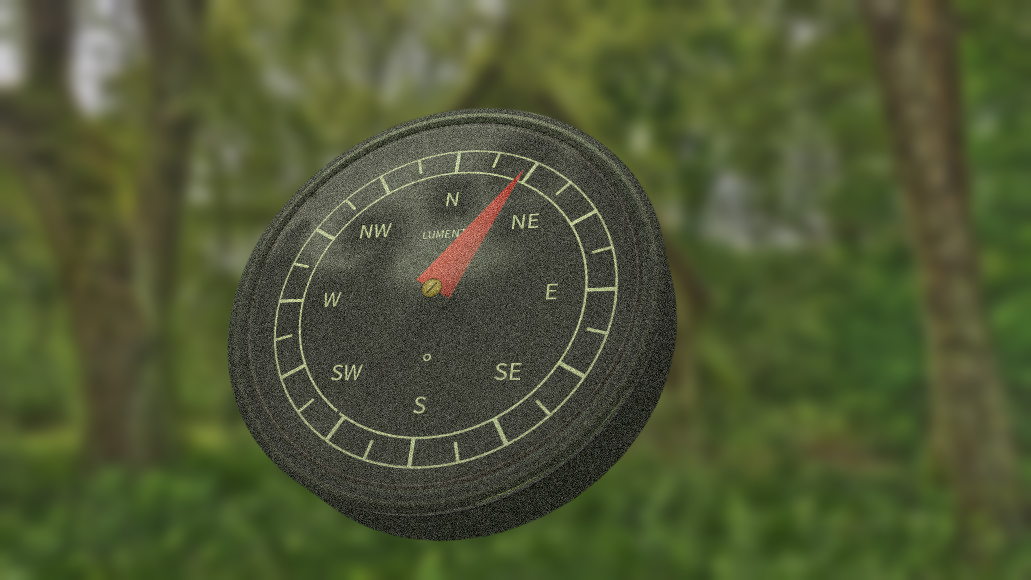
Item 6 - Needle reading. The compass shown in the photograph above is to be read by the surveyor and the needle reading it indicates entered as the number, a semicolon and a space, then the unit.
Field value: 30; °
